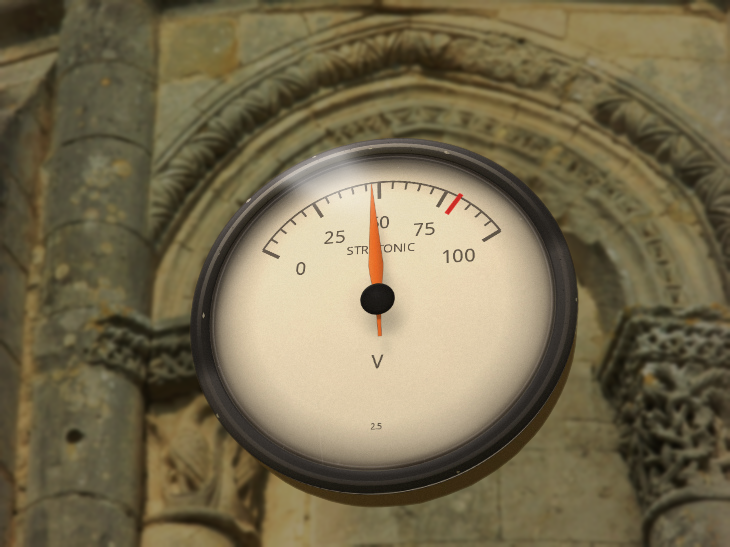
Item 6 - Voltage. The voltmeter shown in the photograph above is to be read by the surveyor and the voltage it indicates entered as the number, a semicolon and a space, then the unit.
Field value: 47.5; V
